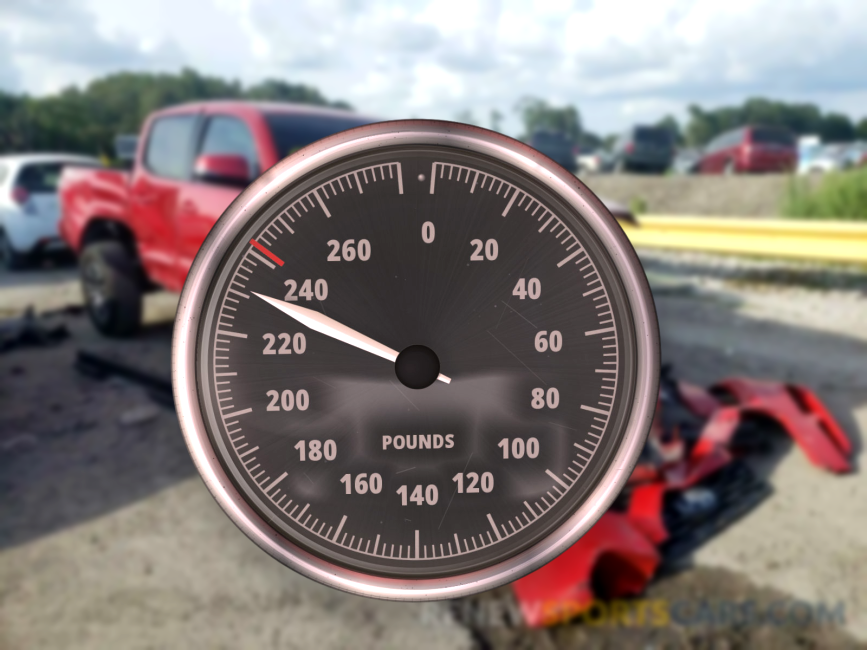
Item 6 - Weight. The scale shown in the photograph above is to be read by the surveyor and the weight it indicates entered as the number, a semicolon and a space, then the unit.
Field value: 232; lb
